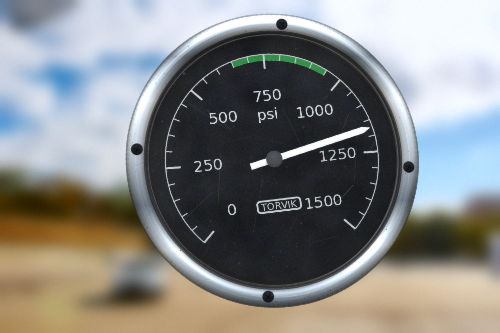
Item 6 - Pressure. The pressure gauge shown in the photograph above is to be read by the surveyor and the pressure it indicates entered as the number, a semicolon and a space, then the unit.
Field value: 1175; psi
